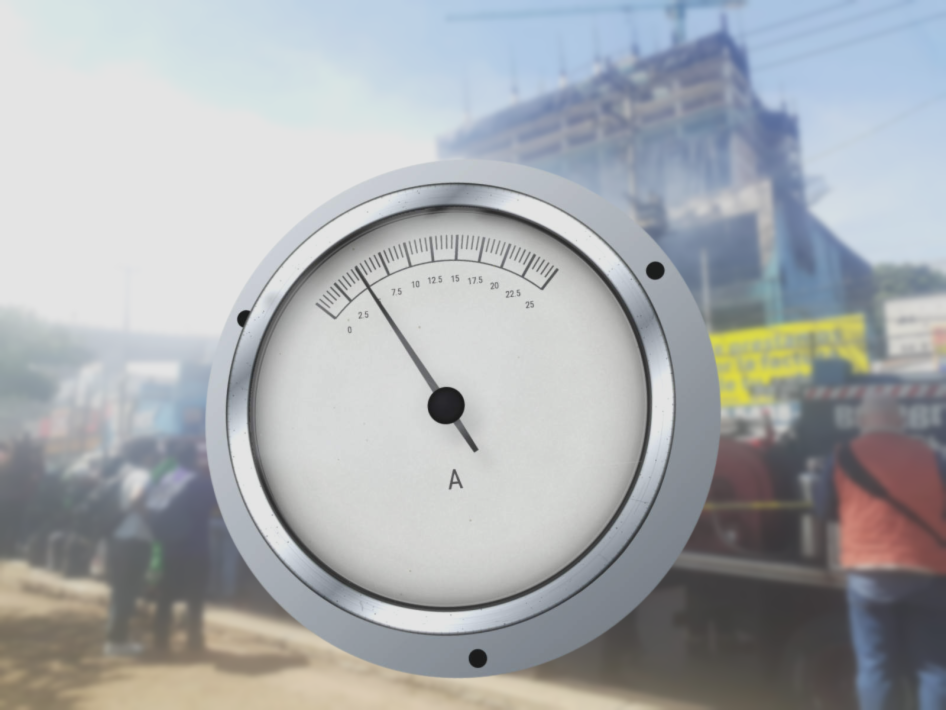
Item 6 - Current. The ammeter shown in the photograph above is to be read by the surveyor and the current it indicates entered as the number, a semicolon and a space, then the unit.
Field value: 5; A
